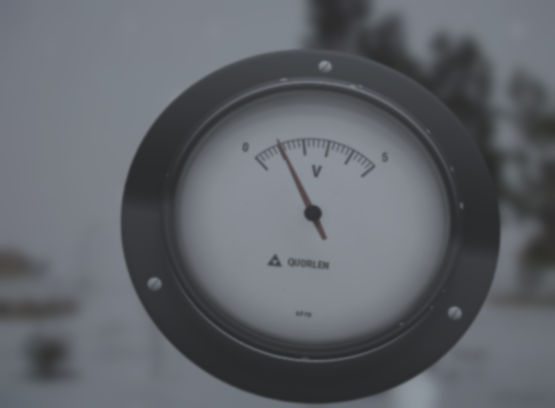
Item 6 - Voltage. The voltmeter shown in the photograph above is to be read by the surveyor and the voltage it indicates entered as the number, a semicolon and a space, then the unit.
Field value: 1; V
